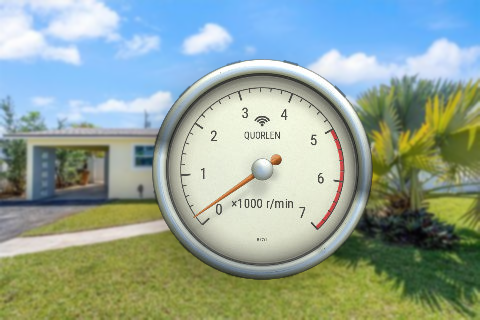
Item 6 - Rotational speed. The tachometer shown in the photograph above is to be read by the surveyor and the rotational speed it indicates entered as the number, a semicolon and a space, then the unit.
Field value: 200; rpm
